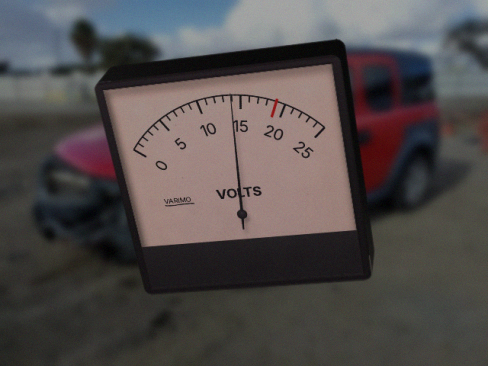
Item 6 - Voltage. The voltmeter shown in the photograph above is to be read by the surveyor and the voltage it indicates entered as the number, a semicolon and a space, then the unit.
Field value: 14; V
